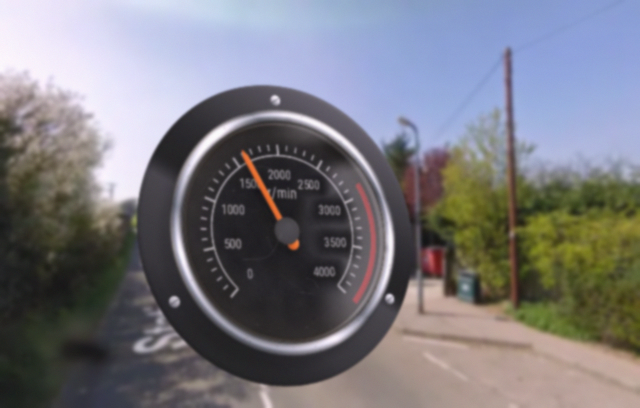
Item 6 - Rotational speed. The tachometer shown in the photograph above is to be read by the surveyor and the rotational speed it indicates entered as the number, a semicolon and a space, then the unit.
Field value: 1600; rpm
